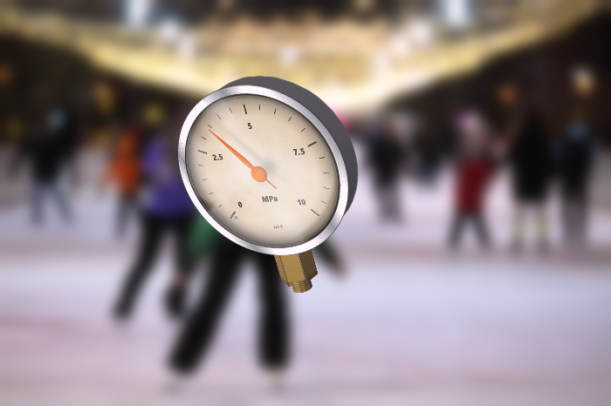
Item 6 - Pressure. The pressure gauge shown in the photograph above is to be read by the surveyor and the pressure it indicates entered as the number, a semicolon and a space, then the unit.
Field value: 3.5; MPa
